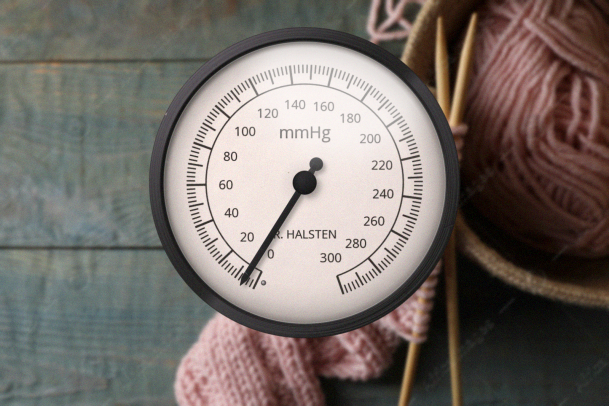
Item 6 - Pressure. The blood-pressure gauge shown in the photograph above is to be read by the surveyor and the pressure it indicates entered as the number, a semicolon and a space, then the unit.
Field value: 6; mmHg
